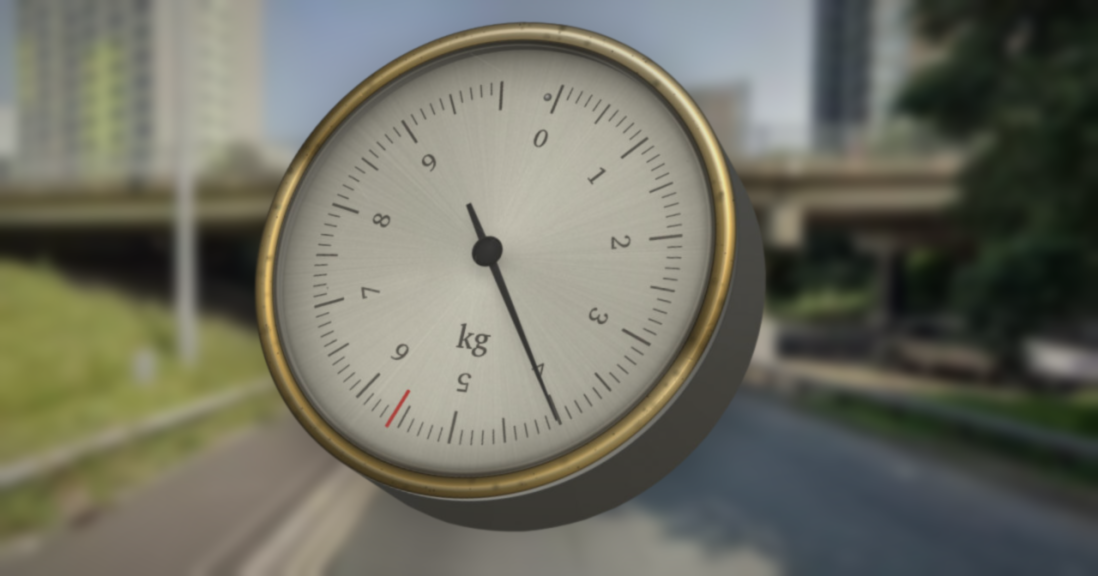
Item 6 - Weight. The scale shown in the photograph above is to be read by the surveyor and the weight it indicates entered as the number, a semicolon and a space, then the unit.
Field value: 4; kg
